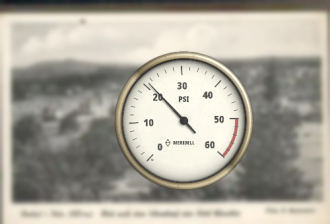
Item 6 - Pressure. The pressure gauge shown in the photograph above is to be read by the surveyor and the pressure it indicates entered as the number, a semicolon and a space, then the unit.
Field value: 21; psi
